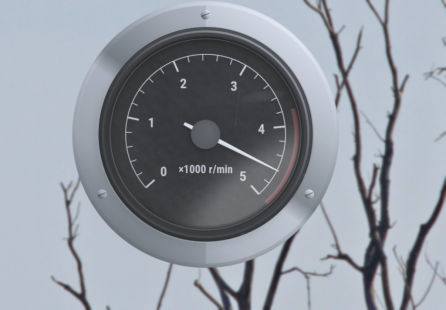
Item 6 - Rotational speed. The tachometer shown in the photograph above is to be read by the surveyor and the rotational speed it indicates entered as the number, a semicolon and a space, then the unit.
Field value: 4600; rpm
